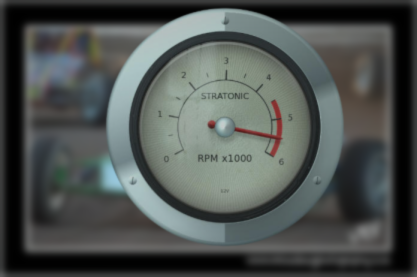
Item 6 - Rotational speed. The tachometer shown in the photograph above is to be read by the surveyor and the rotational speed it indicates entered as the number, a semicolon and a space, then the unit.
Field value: 5500; rpm
